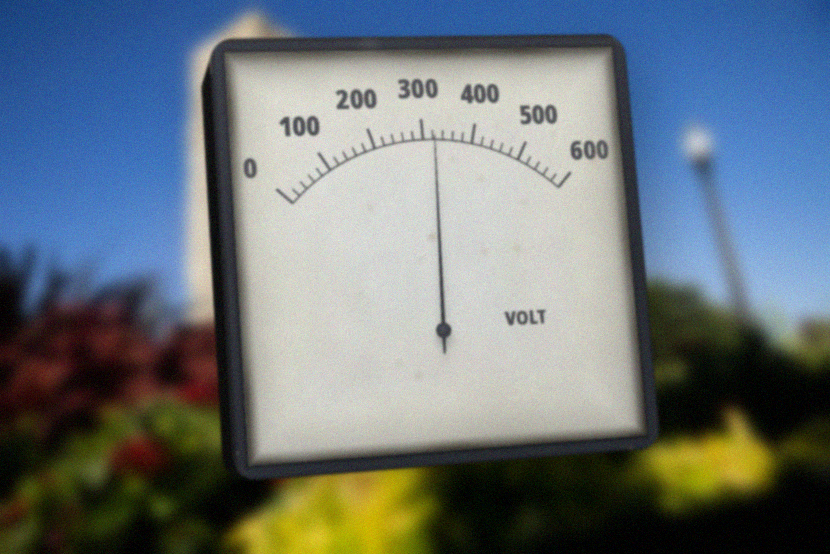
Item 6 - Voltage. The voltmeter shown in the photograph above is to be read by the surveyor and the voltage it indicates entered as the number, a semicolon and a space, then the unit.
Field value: 320; V
